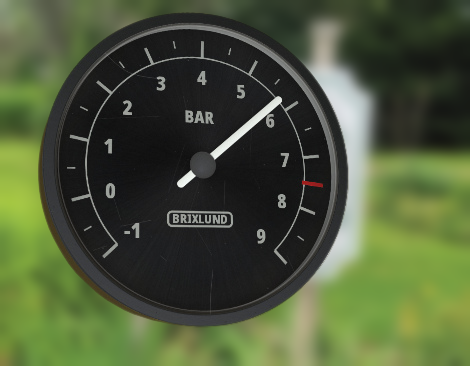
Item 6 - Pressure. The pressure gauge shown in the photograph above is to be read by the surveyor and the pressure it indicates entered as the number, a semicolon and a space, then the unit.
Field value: 5.75; bar
